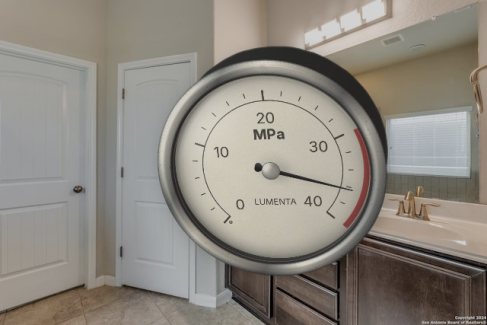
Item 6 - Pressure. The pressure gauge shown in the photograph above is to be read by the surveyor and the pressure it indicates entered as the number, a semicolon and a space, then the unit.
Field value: 36; MPa
